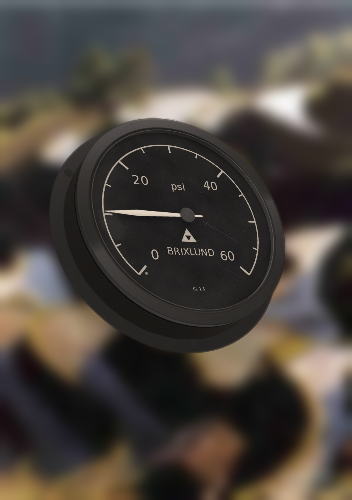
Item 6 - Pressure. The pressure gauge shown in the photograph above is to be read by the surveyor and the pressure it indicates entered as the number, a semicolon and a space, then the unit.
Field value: 10; psi
